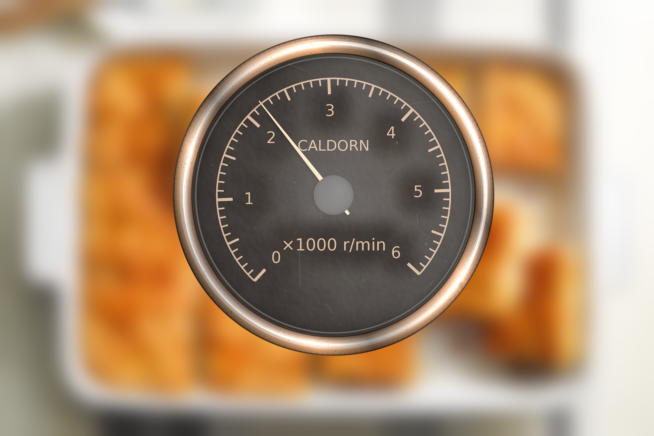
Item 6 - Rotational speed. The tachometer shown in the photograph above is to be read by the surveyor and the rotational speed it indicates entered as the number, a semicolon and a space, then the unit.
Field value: 2200; rpm
